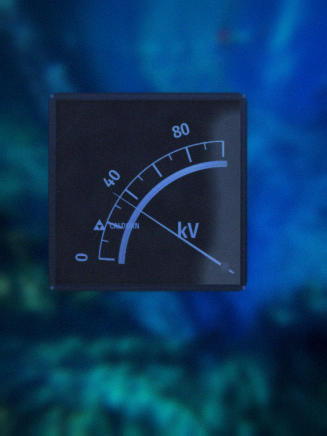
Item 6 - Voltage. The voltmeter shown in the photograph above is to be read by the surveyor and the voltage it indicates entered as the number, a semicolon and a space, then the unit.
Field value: 35; kV
